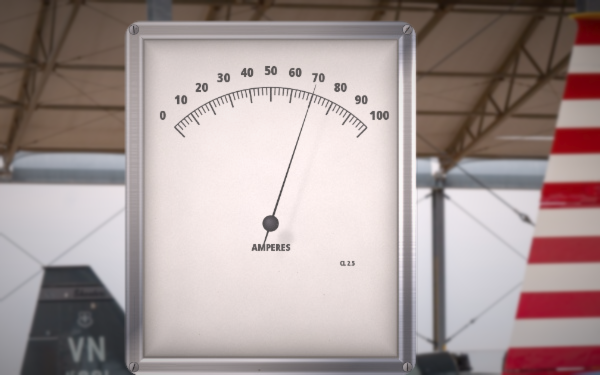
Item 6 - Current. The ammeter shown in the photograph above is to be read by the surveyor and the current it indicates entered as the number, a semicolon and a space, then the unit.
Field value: 70; A
